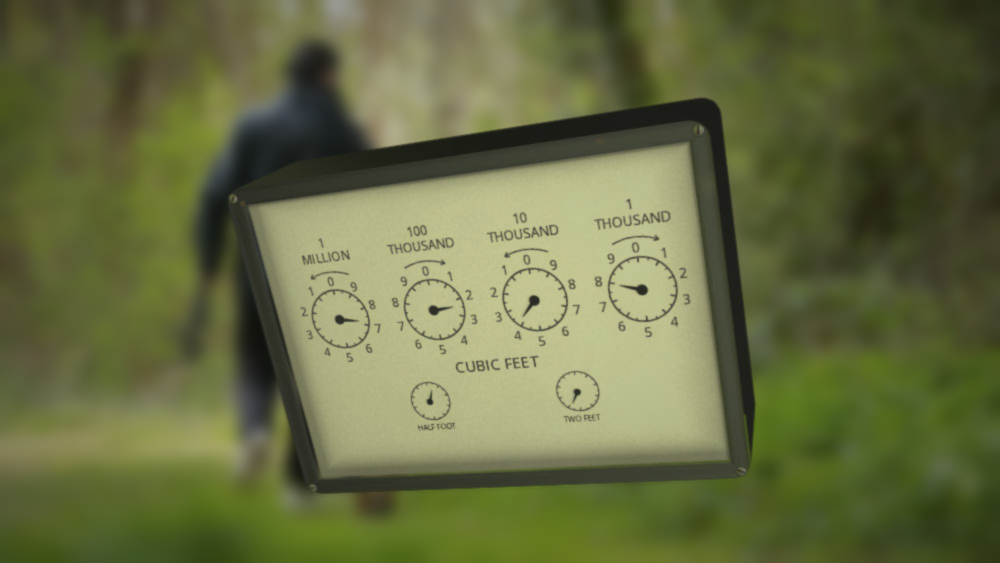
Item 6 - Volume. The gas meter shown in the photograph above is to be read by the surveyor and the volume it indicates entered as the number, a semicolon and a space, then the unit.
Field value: 723800; ft³
